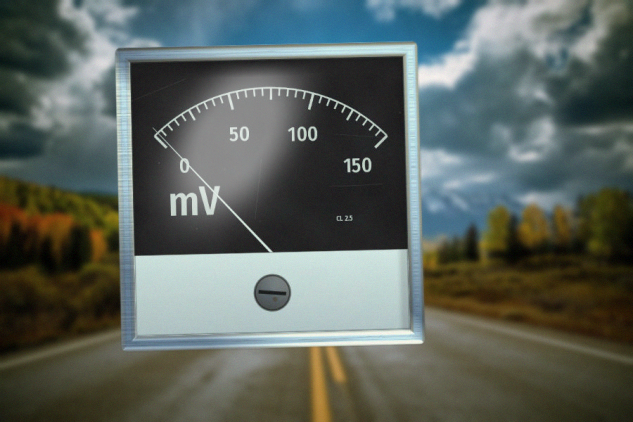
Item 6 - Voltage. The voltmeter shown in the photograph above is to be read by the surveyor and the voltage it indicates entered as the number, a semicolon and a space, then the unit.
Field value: 2.5; mV
